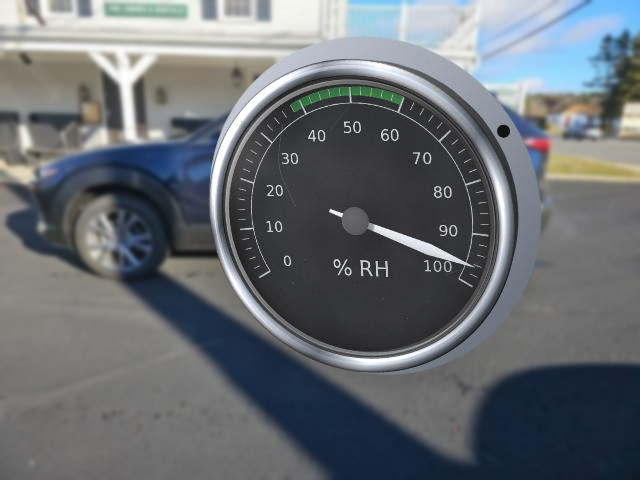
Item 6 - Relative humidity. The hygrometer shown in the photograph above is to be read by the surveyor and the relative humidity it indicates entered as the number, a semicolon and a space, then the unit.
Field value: 96; %
